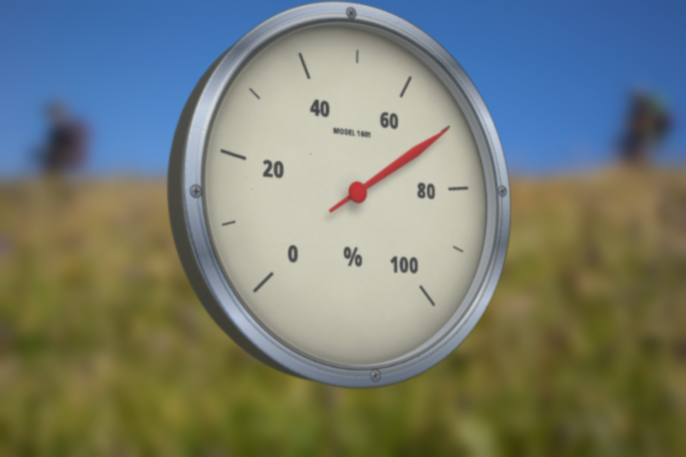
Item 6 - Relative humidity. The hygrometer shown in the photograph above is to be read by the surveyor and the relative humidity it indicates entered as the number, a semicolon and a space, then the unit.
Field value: 70; %
